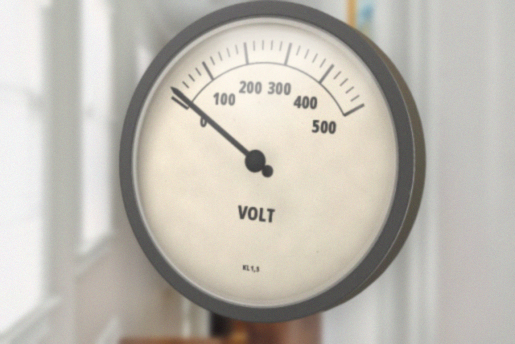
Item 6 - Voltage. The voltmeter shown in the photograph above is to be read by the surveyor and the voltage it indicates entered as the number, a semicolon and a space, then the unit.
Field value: 20; V
